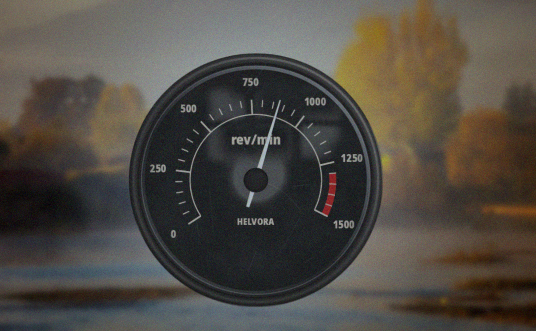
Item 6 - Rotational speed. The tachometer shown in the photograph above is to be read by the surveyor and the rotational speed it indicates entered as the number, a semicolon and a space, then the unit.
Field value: 875; rpm
